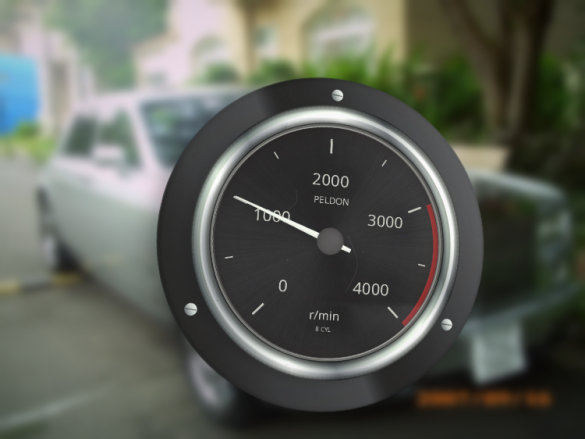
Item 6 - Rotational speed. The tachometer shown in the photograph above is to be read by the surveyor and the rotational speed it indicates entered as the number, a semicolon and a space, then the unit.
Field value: 1000; rpm
